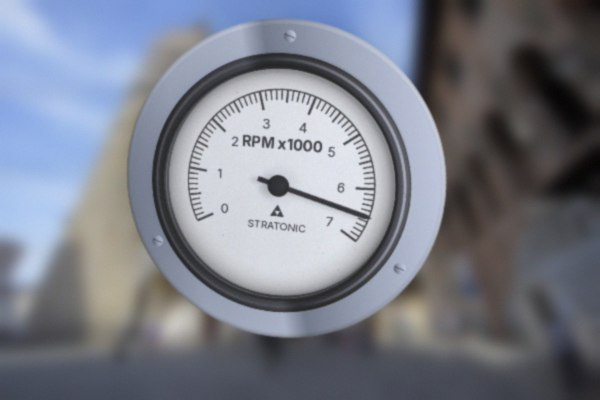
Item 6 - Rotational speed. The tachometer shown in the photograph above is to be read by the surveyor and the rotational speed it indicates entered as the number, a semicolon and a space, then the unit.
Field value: 6500; rpm
